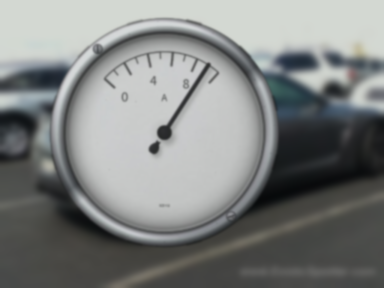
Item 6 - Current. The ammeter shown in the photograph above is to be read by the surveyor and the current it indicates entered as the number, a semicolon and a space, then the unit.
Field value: 9; A
